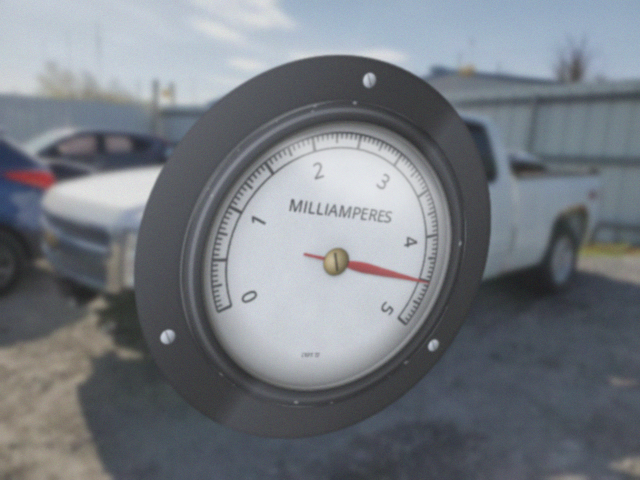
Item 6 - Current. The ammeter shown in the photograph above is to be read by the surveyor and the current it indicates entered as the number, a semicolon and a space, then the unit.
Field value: 4.5; mA
